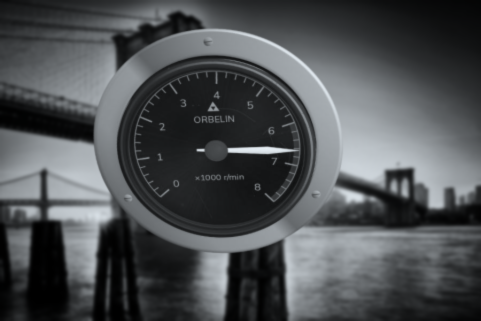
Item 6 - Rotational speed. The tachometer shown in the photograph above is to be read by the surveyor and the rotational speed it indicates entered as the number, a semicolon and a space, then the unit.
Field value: 6600; rpm
